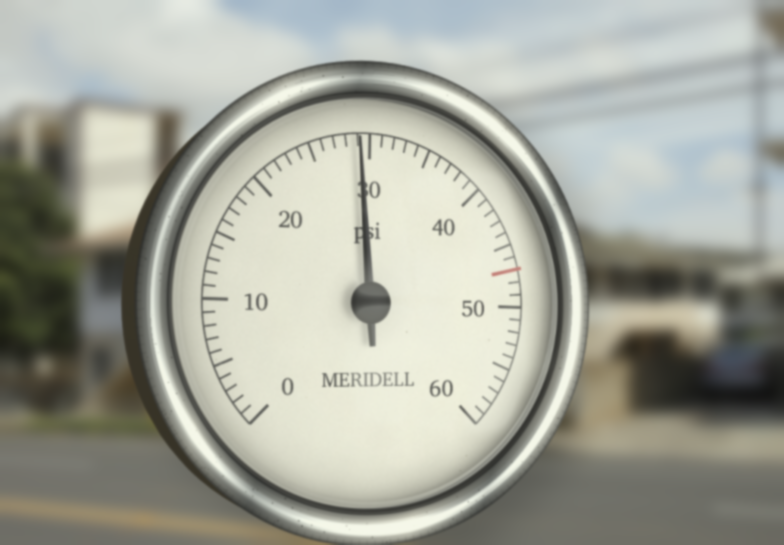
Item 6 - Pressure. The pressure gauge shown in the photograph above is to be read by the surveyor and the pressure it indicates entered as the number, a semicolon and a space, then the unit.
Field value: 29; psi
